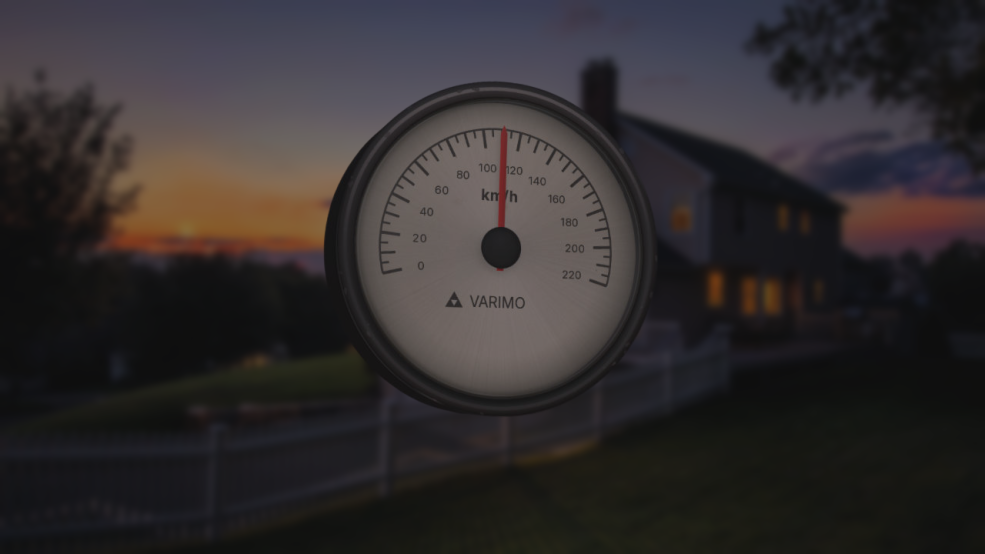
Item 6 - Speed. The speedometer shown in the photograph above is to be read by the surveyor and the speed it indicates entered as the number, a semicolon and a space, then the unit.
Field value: 110; km/h
